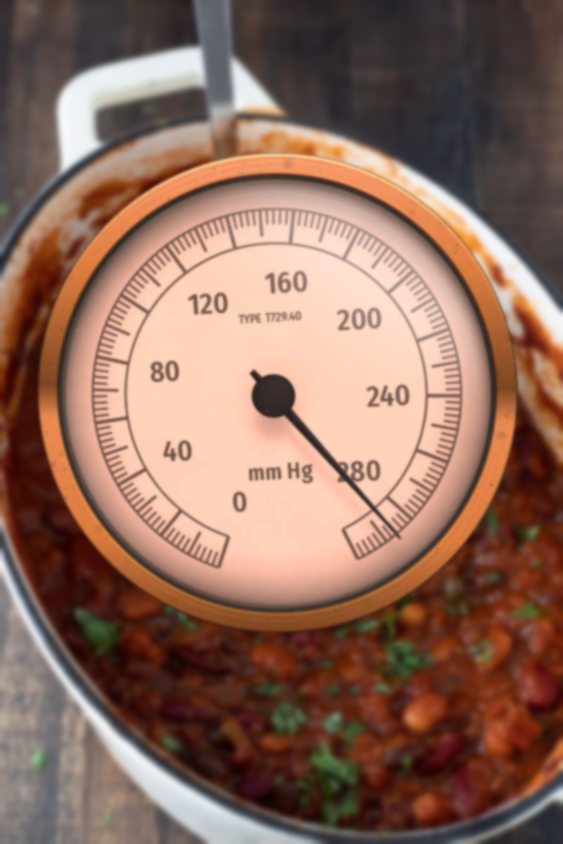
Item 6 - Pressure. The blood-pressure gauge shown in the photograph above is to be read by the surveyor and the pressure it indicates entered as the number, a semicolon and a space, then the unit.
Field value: 286; mmHg
